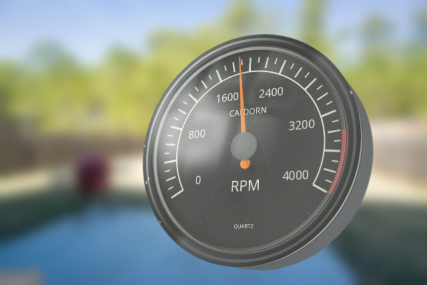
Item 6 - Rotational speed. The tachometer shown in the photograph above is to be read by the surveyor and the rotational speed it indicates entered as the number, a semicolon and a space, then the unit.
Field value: 1900; rpm
